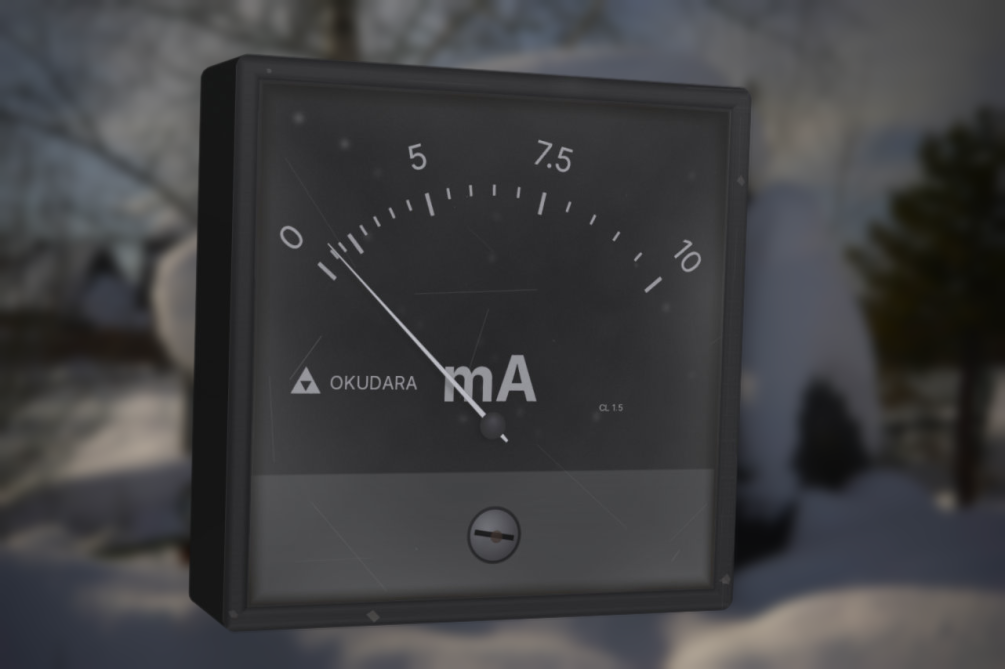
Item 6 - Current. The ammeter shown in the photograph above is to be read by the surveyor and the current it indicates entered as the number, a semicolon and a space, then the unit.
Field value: 1.5; mA
